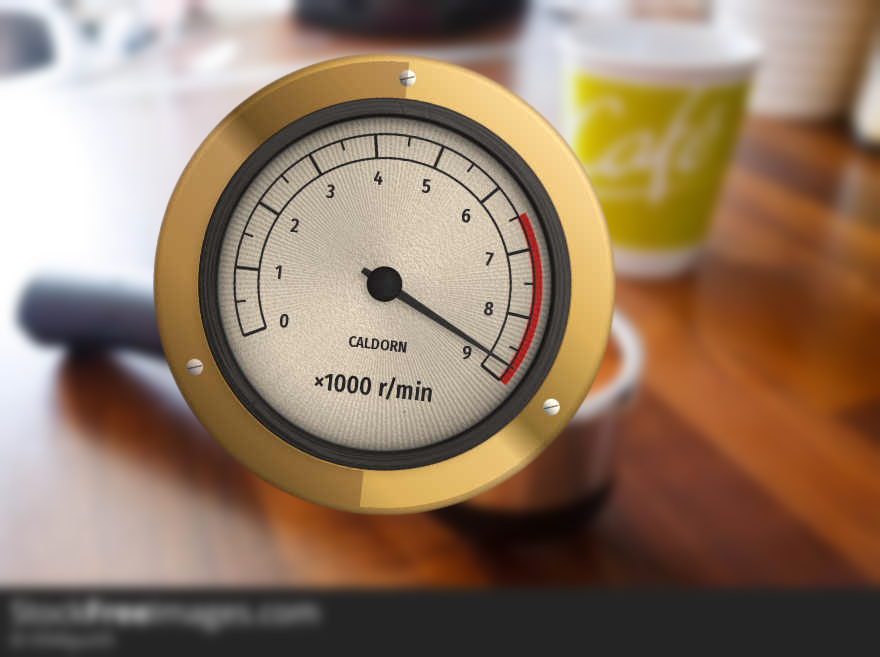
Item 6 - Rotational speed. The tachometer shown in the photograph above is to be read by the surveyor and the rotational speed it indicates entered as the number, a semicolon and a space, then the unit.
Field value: 8750; rpm
